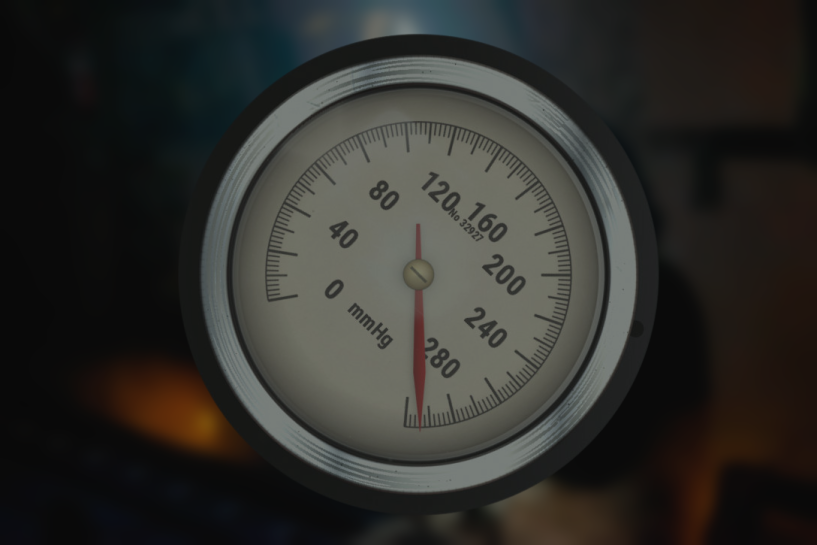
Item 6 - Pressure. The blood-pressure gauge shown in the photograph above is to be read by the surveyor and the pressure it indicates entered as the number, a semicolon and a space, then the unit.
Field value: 294; mmHg
